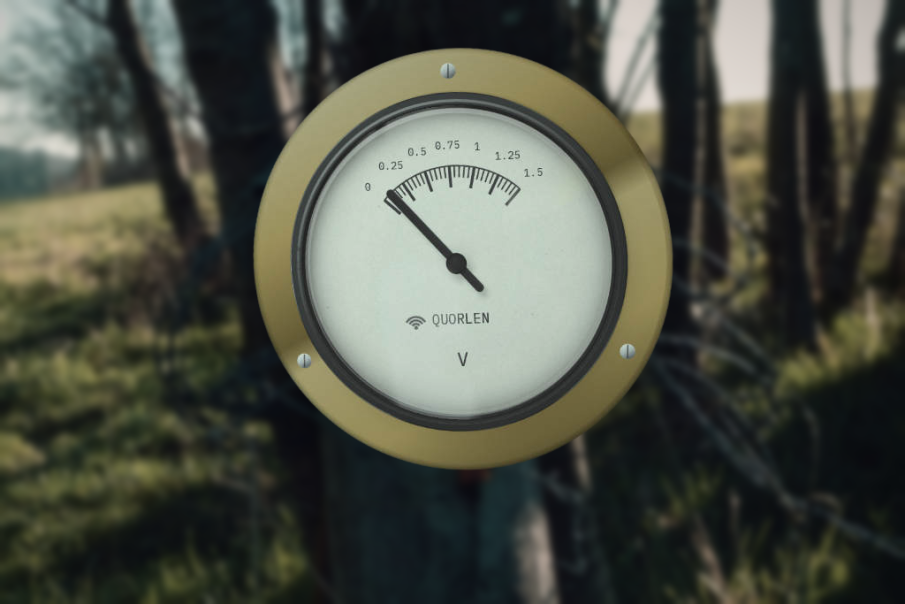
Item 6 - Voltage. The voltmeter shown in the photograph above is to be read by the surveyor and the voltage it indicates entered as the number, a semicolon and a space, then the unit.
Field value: 0.1; V
